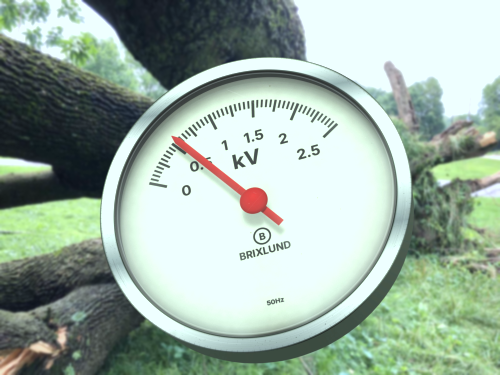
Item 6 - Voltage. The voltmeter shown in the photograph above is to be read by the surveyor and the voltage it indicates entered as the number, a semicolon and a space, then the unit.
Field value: 0.55; kV
